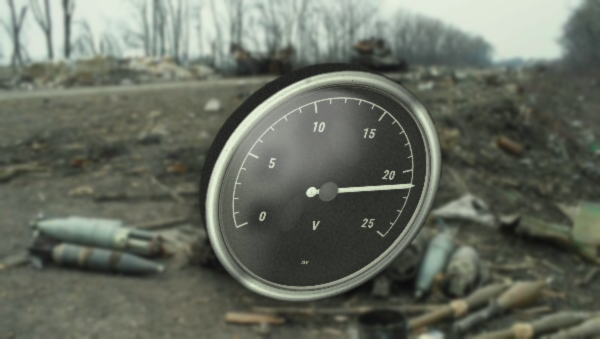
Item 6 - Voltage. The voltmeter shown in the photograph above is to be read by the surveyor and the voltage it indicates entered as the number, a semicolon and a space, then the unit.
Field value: 21; V
